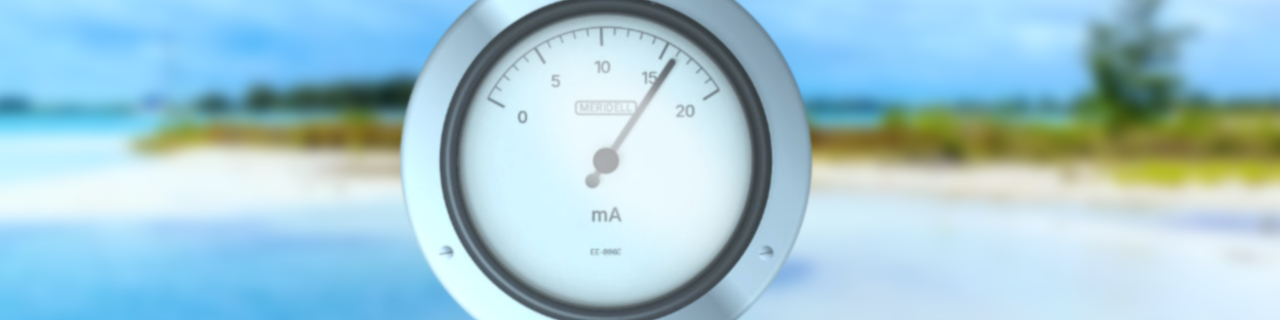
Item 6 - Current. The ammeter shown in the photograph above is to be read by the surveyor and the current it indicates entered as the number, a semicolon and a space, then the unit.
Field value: 16; mA
